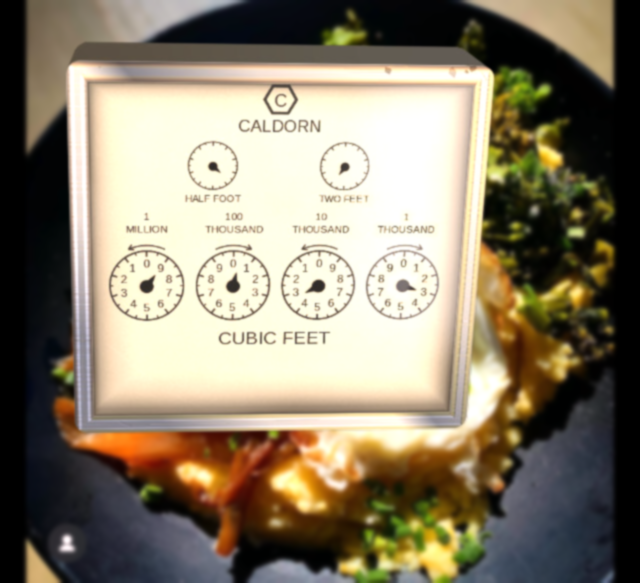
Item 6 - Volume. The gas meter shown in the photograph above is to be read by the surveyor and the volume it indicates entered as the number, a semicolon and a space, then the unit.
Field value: 903300; ft³
